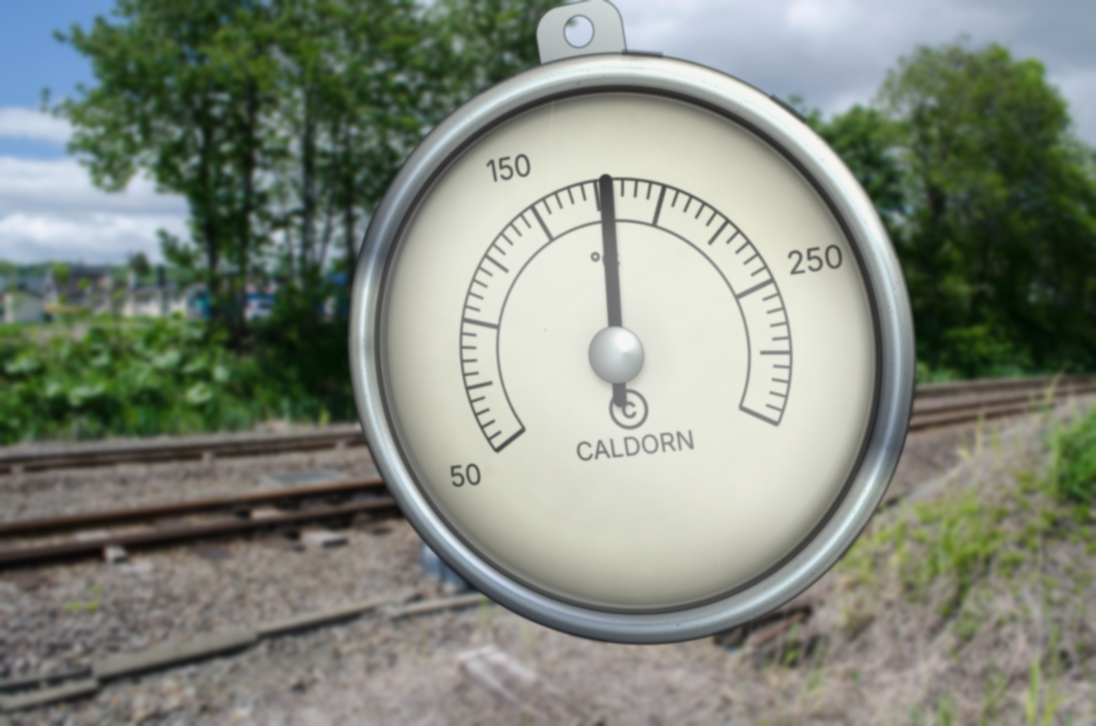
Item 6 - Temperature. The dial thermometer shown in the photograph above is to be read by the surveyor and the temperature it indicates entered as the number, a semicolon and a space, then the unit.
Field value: 180; °C
